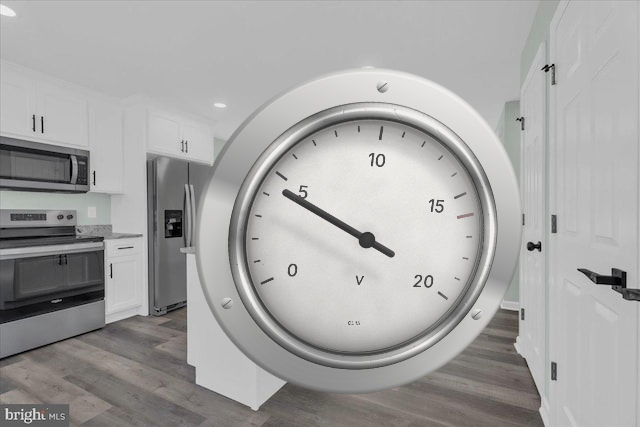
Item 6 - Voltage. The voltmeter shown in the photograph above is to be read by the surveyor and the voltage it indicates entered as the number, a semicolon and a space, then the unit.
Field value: 4.5; V
